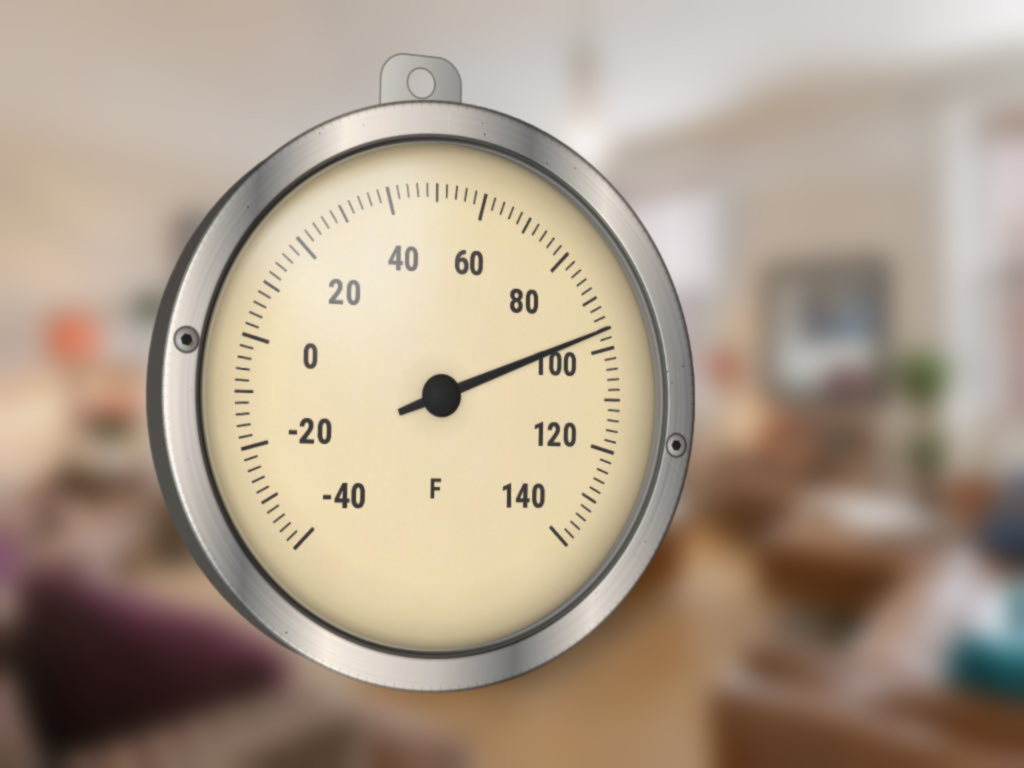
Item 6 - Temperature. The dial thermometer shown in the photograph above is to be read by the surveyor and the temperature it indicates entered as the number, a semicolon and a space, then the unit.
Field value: 96; °F
